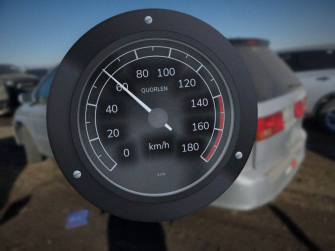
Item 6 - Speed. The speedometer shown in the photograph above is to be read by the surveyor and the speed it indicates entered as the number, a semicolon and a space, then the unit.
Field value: 60; km/h
